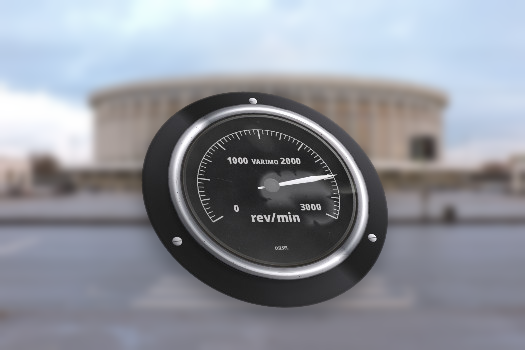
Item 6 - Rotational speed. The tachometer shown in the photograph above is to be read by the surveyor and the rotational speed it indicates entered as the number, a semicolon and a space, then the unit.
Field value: 2500; rpm
